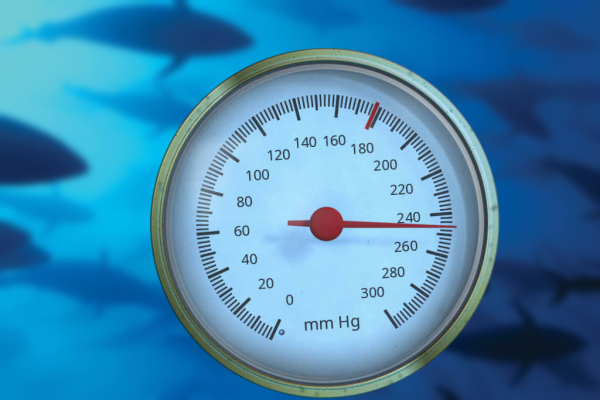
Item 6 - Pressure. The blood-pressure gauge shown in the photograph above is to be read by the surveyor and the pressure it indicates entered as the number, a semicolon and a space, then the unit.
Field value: 246; mmHg
